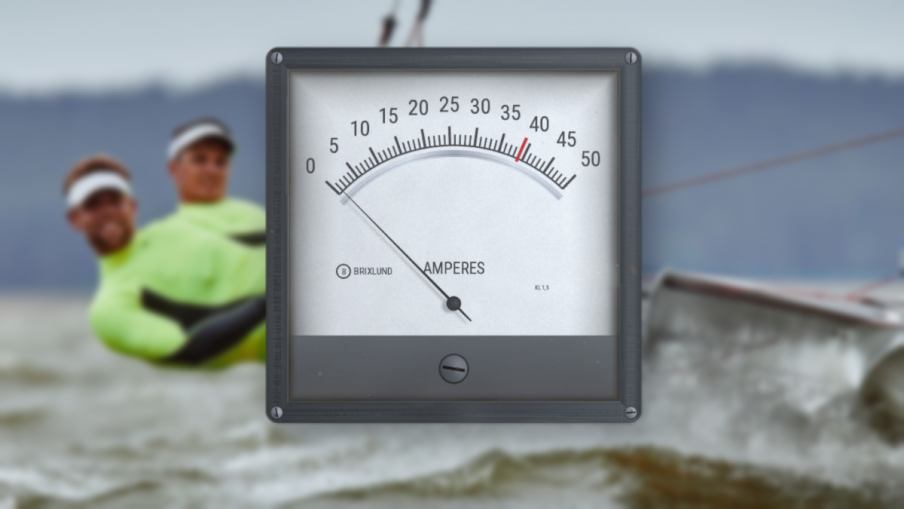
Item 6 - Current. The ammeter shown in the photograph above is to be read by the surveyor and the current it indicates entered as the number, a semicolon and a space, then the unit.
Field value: 1; A
